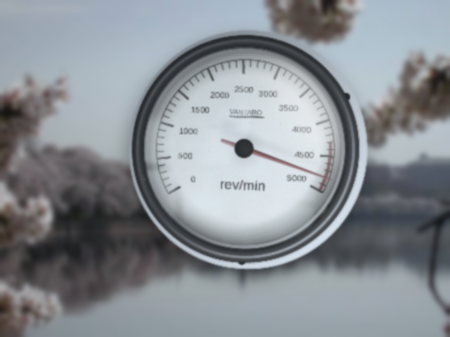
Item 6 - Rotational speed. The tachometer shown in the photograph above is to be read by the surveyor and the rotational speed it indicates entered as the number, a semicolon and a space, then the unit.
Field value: 4800; rpm
